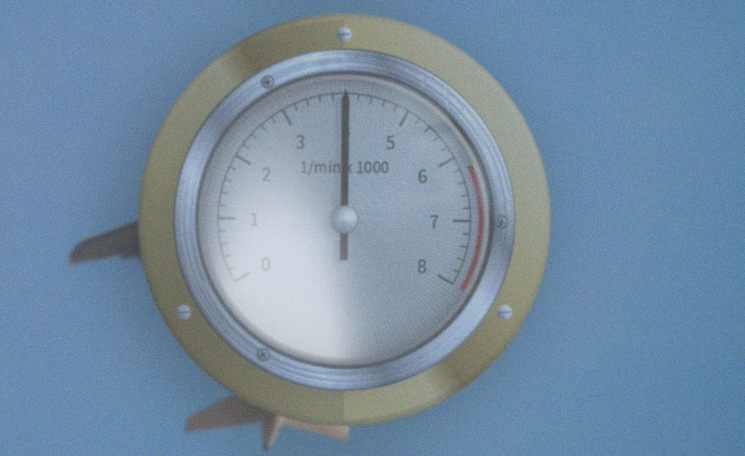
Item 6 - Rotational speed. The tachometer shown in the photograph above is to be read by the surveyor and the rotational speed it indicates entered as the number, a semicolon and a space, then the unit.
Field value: 4000; rpm
